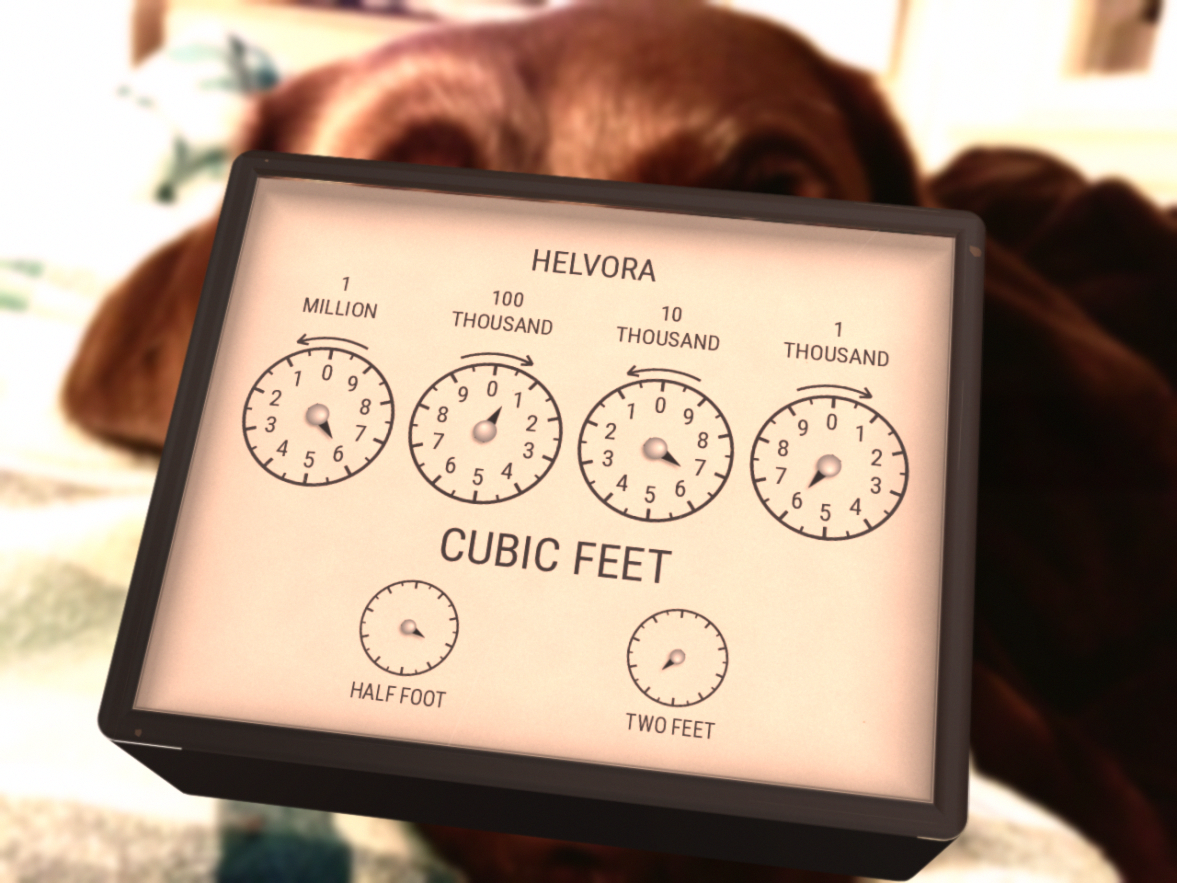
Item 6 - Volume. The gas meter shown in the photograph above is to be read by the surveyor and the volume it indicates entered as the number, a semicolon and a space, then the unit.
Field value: 606600; ft³
